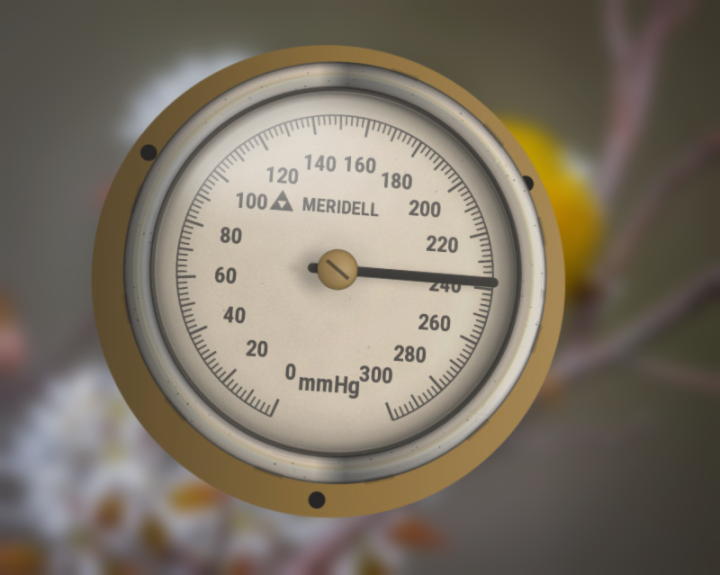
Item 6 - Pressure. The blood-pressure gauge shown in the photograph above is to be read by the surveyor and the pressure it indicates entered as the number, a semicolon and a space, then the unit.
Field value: 238; mmHg
